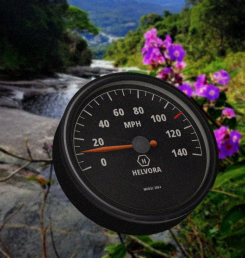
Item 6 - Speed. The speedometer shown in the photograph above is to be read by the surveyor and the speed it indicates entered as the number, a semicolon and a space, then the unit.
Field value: 10; mph
